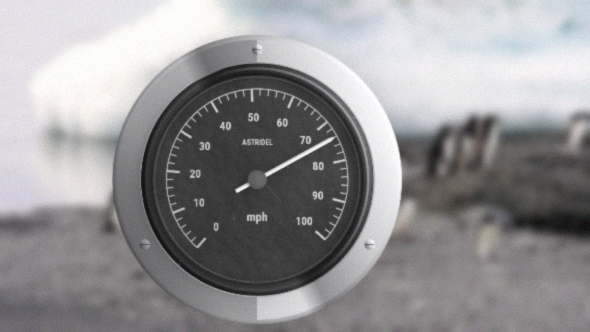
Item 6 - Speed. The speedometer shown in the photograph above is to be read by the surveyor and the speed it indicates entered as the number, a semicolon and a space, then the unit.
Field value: 74; mph
